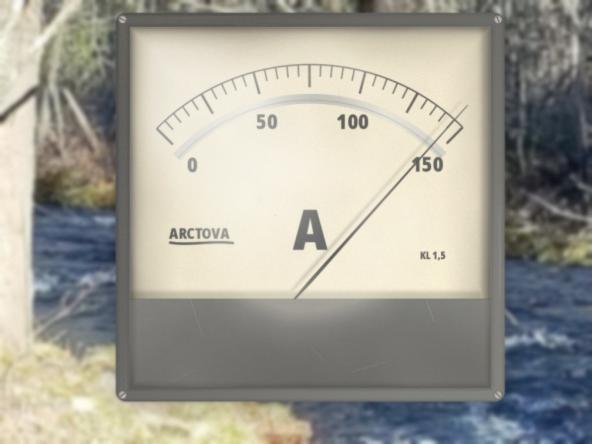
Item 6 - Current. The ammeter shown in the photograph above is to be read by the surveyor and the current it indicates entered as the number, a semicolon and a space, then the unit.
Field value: 145; A
